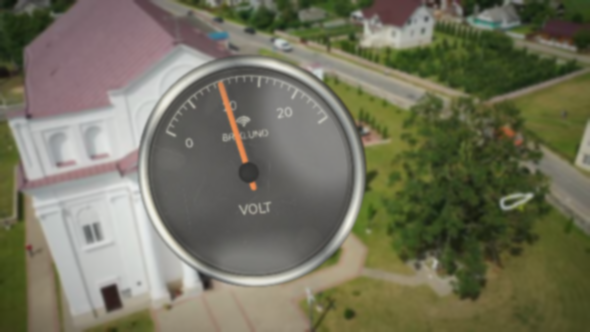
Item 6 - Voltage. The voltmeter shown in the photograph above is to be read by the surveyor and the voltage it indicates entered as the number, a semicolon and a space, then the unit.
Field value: 10; V
